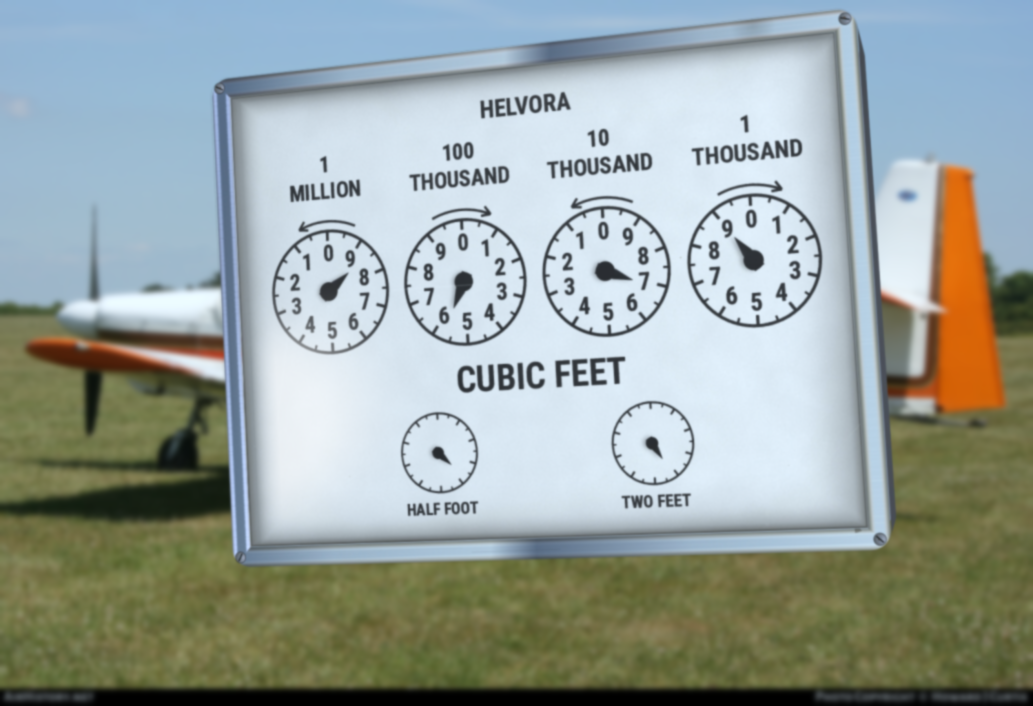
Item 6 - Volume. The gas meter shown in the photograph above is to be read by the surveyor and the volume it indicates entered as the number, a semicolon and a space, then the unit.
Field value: 856900; ft³
